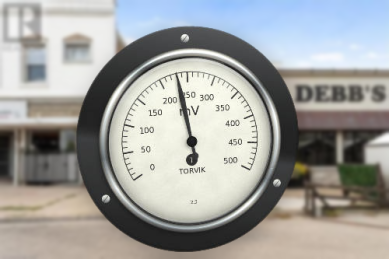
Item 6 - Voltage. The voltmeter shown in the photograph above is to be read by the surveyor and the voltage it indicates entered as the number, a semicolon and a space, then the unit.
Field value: 230; mV
